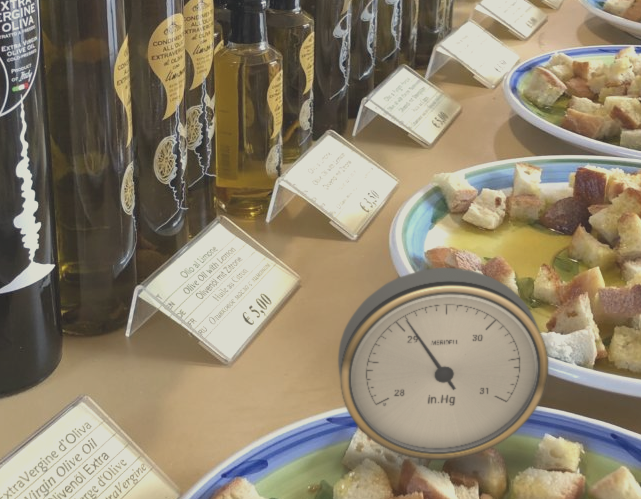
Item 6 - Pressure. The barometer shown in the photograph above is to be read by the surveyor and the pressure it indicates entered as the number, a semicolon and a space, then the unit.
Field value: 29.1; inHg
